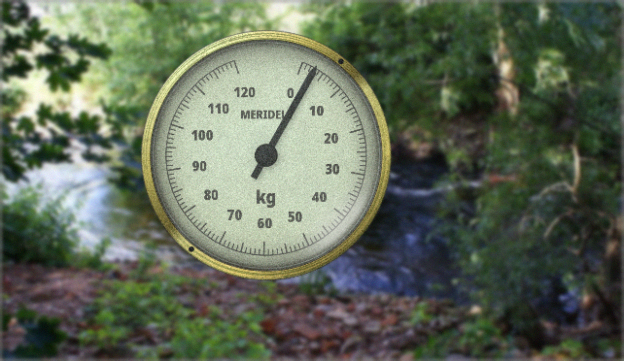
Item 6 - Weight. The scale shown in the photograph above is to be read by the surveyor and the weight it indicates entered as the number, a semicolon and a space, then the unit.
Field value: 3; kg
